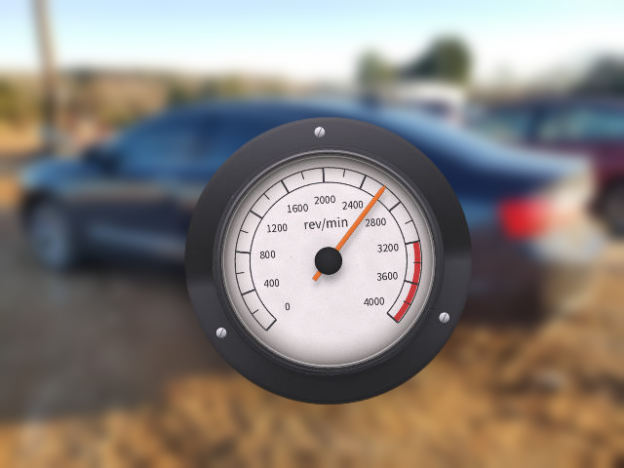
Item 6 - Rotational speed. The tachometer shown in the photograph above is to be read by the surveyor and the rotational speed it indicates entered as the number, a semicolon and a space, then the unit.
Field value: 2600; rpm
